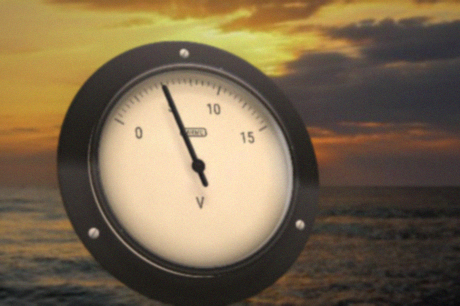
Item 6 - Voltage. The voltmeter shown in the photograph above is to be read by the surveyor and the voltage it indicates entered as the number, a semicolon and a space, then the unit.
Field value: 5; V
